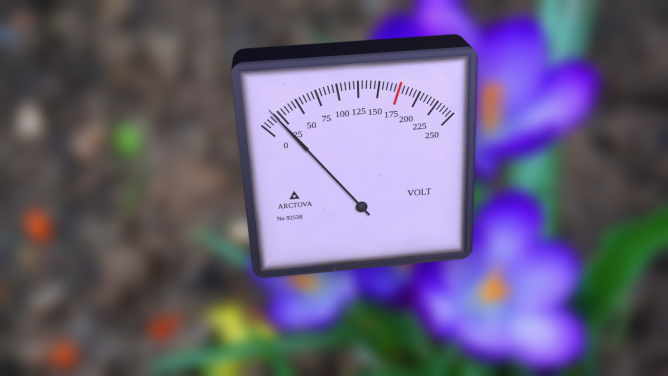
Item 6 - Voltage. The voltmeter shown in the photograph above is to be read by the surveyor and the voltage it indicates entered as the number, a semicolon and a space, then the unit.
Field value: 20; V
